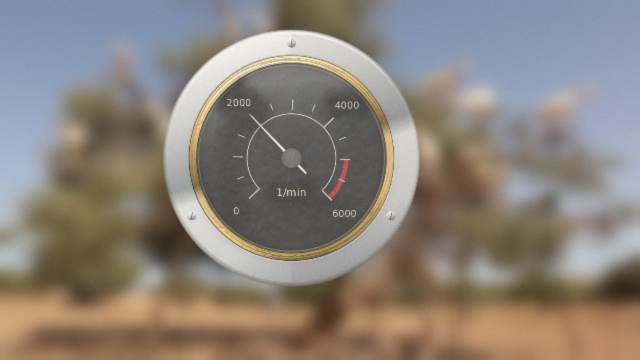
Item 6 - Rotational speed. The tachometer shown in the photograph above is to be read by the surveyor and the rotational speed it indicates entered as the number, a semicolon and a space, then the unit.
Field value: 2000; rpm
